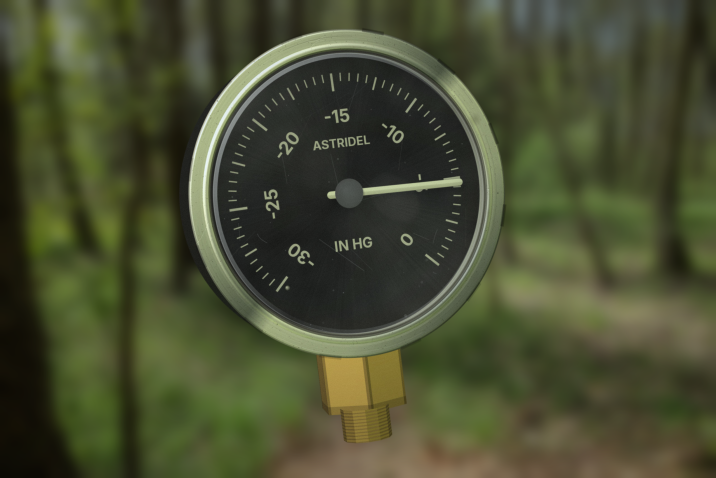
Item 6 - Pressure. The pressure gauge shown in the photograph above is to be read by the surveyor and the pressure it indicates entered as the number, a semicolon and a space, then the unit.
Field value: -4.75; inHg
